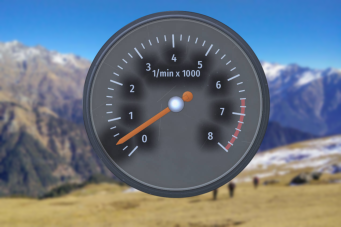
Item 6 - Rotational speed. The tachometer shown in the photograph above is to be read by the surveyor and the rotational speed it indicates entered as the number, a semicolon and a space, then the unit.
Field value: 400; rpm
